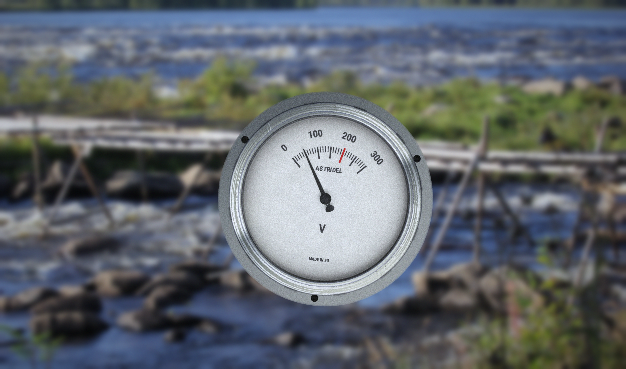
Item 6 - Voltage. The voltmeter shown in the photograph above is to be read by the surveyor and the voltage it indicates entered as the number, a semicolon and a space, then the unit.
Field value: 50; V
